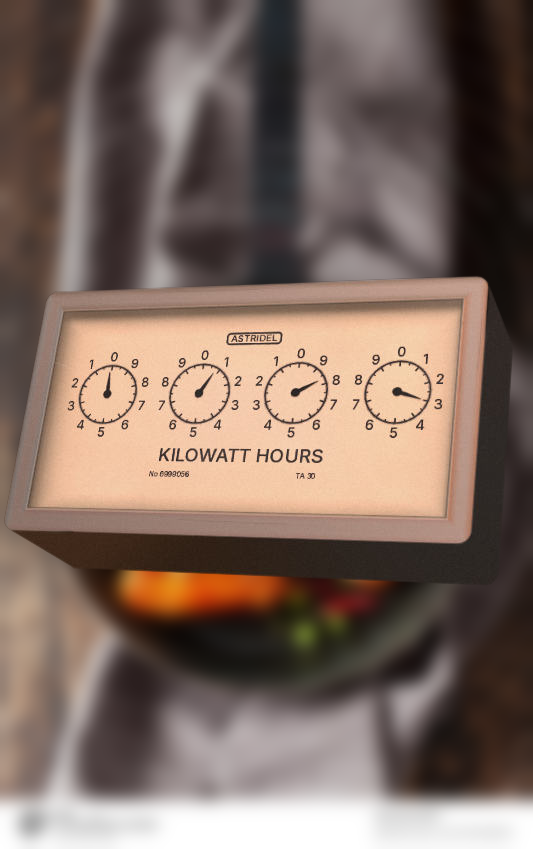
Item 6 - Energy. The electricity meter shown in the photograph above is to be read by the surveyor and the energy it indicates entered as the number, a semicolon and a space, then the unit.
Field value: 83; kWh
